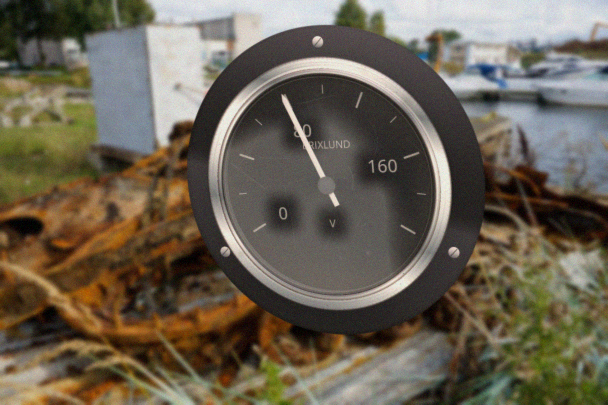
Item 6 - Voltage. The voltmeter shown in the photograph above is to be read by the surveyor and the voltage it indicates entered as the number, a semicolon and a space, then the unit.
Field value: 80; V
